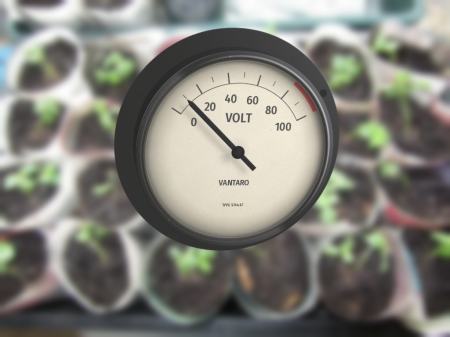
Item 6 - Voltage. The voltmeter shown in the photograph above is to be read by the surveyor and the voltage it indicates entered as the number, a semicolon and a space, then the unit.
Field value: 10; V
